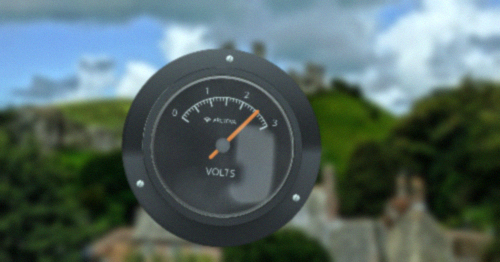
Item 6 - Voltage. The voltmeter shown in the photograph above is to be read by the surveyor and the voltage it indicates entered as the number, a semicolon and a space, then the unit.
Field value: 2.5; V
